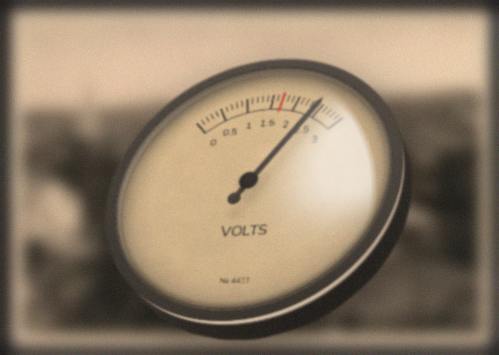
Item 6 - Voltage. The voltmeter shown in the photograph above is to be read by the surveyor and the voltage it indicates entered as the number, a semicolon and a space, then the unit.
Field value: 2.5; V
